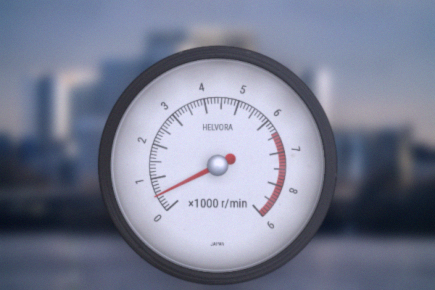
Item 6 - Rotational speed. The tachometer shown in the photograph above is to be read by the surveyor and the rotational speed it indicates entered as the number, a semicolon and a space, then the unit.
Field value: 500; rpm
